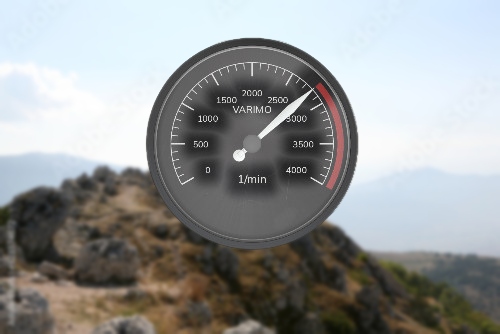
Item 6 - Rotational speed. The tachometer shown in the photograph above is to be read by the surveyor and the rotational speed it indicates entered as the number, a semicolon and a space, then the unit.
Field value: 2800; rpm
